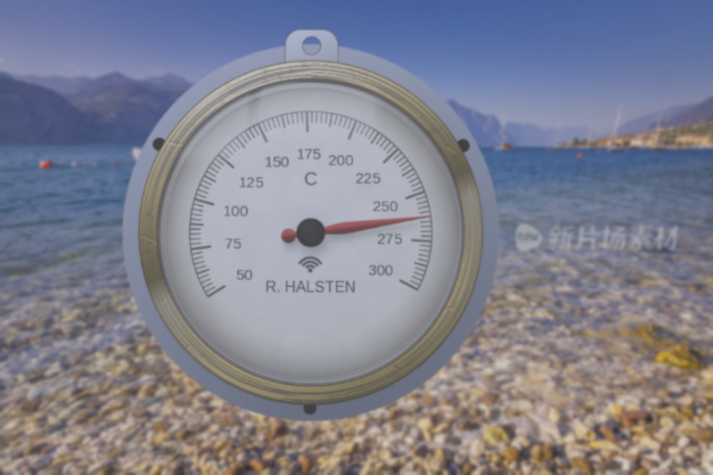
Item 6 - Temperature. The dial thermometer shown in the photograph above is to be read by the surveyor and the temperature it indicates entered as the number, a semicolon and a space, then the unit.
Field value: 262.5; °C
